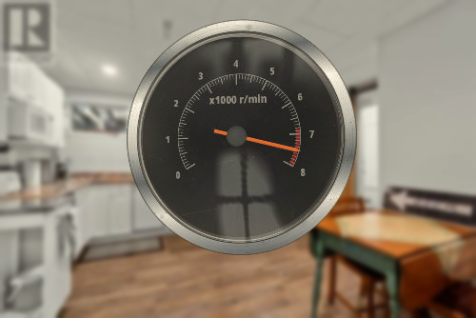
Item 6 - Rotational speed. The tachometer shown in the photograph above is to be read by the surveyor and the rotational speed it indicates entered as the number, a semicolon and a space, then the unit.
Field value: 7500; rpm
